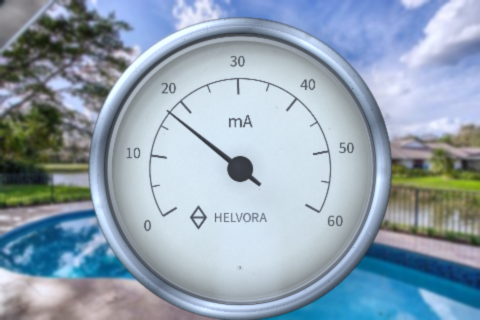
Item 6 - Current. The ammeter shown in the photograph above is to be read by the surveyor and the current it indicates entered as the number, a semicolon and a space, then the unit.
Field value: 17.5; mA
